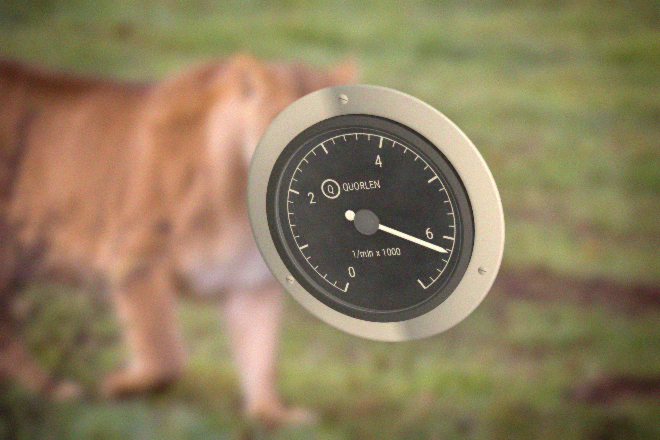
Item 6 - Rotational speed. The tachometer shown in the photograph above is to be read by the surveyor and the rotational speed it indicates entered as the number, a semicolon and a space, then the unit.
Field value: 6200; rpm
